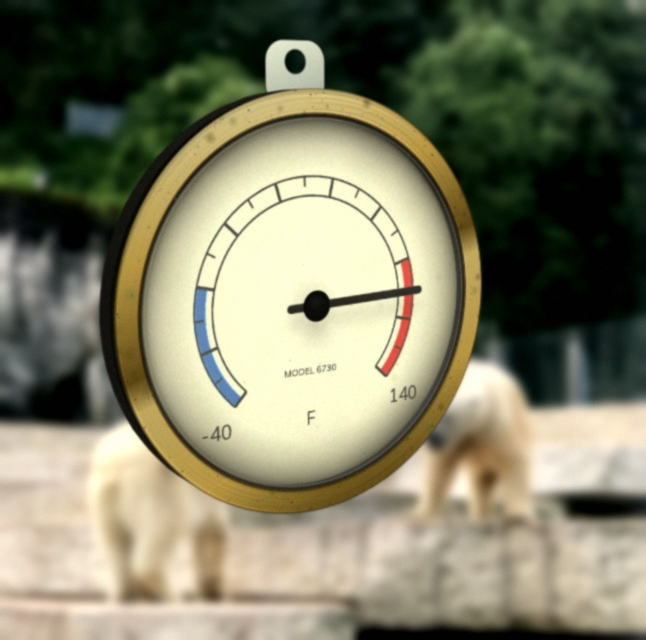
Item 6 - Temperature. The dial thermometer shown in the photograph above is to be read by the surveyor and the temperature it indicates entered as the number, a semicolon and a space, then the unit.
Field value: 110; °F
